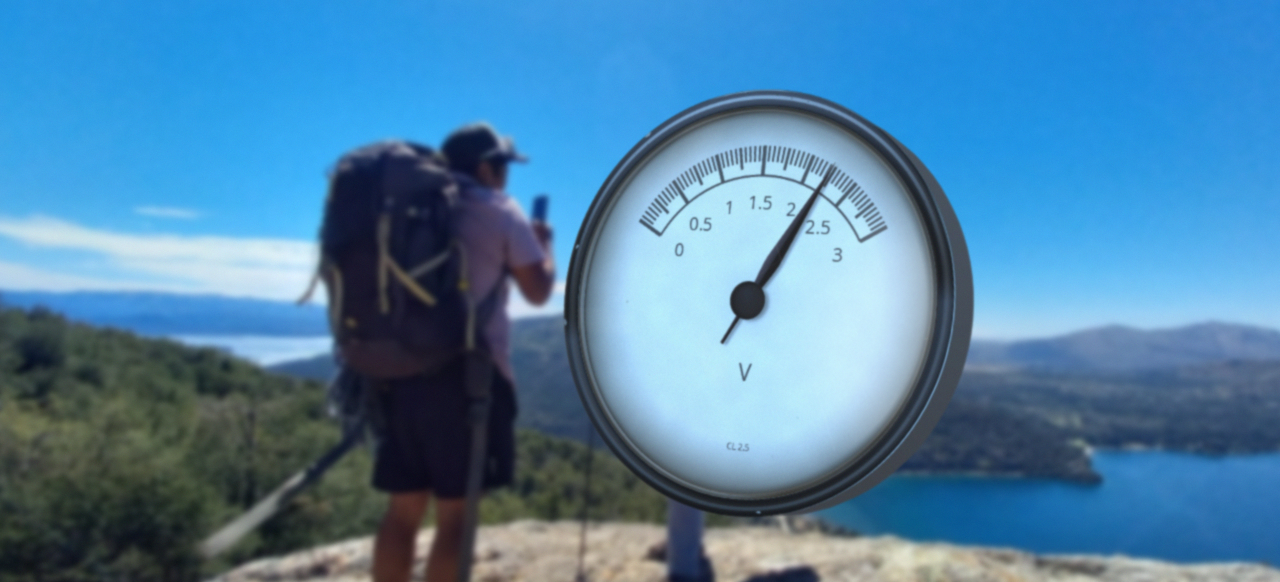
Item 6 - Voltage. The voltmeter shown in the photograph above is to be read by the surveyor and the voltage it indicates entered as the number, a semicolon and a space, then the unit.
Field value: 2.25; V
